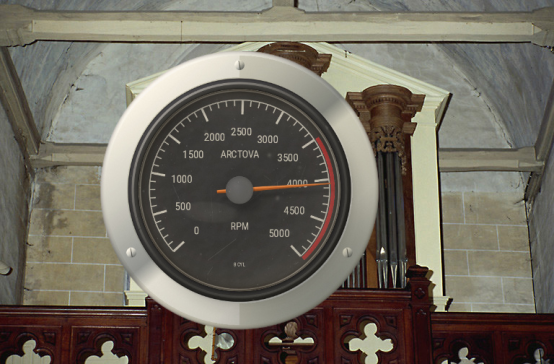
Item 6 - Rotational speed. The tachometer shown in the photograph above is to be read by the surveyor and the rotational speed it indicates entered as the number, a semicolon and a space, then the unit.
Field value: 4050; rpm
